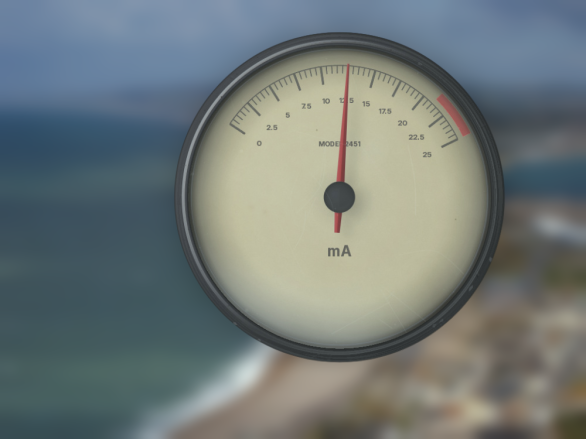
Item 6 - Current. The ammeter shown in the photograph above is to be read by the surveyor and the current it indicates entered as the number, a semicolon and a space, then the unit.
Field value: 12.5; mA
